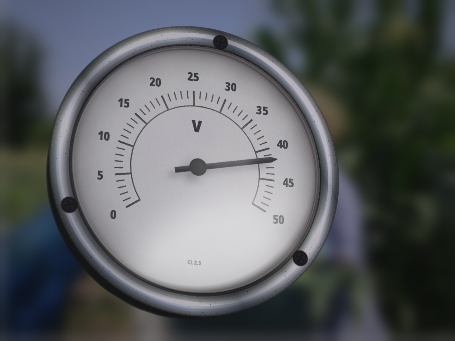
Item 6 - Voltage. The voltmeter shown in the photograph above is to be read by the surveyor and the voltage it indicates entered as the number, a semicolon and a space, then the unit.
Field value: 42; V
